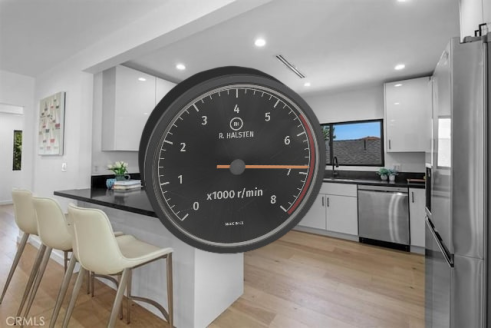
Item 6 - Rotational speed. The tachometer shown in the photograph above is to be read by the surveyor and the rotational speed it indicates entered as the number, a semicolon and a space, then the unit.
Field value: 6800; rpm
